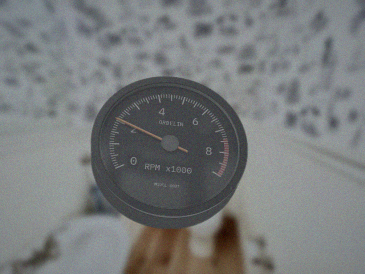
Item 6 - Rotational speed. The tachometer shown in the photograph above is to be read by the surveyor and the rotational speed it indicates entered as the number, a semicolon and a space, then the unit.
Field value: 2000; rpm
